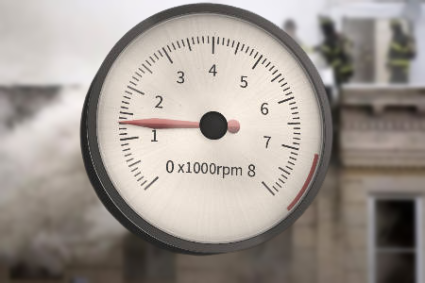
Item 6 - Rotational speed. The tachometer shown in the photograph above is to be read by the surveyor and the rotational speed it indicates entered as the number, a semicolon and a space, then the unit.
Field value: 1300; rpm
